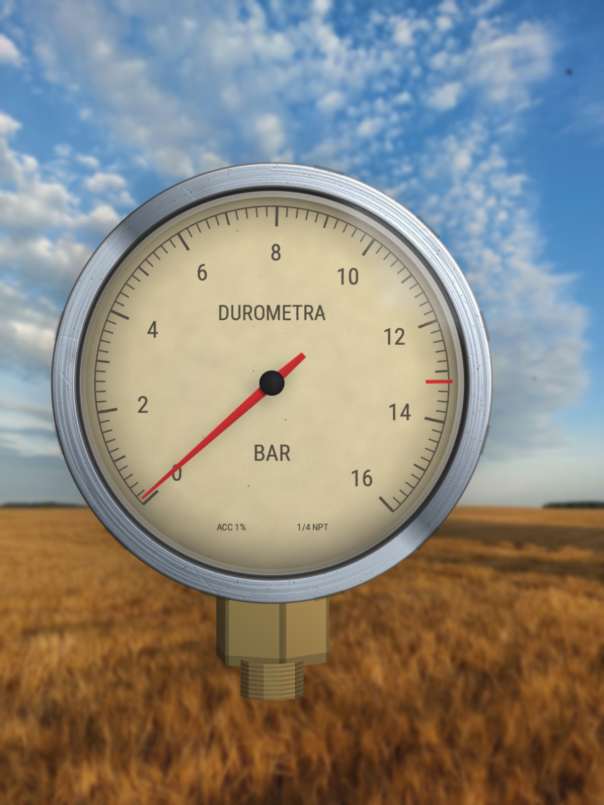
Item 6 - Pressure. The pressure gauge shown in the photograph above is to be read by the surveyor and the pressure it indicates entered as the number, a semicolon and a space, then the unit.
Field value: 0.1; bar
